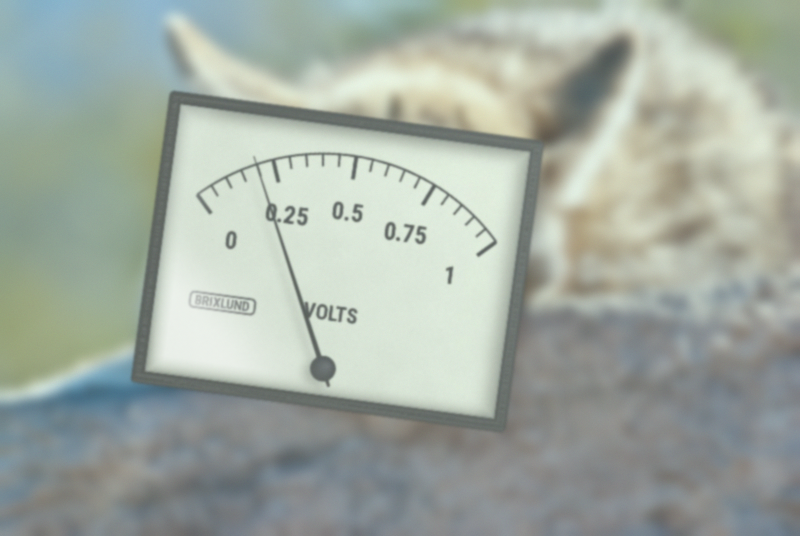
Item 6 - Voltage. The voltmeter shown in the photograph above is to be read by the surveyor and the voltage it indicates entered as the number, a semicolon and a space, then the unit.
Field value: 0.2; V
